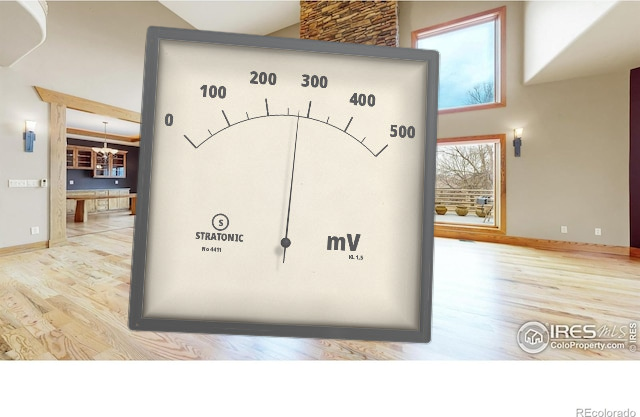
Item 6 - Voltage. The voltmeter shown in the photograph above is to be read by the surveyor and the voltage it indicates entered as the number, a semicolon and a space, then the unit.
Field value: 275; mV
